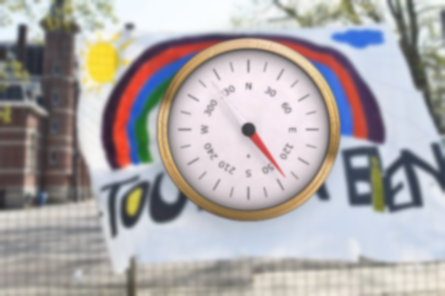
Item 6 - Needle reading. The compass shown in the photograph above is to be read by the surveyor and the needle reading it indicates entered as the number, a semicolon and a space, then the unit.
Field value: 142.5; °
